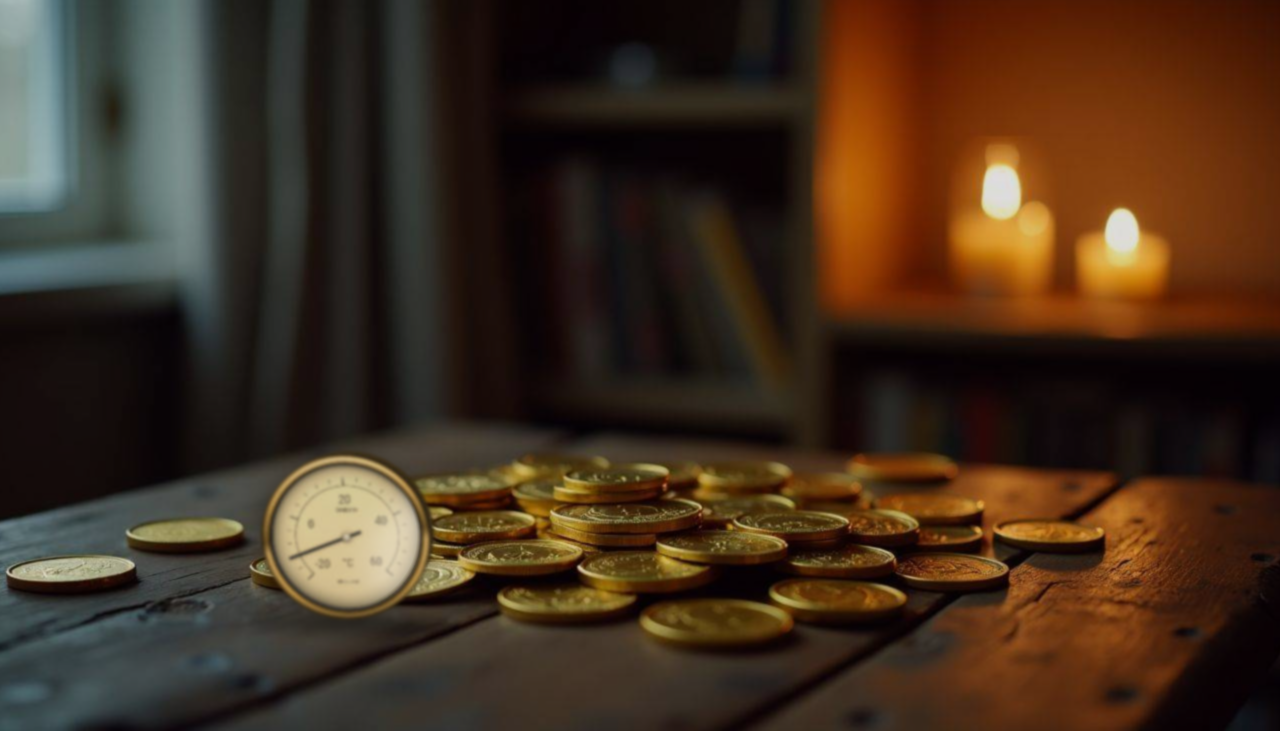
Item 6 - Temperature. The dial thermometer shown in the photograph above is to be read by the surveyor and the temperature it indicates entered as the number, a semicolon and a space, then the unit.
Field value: -12; °C
